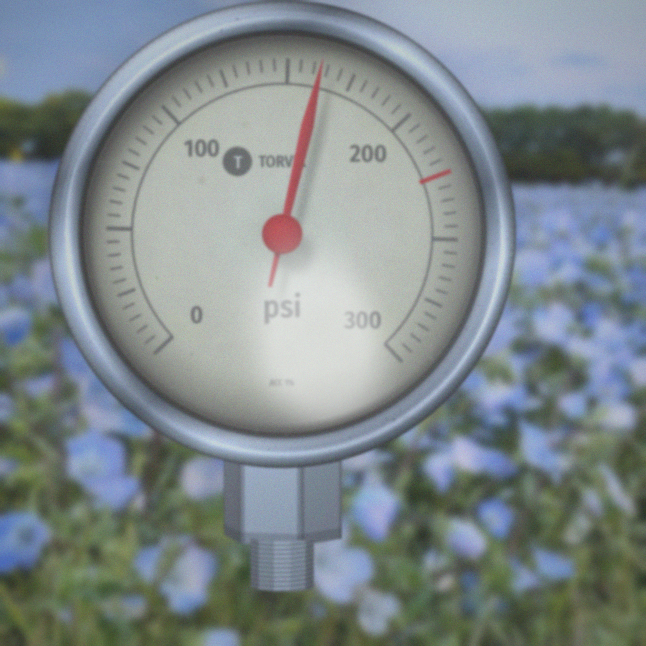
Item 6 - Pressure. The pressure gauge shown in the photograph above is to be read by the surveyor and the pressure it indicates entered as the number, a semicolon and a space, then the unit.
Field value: 162.5; psi
